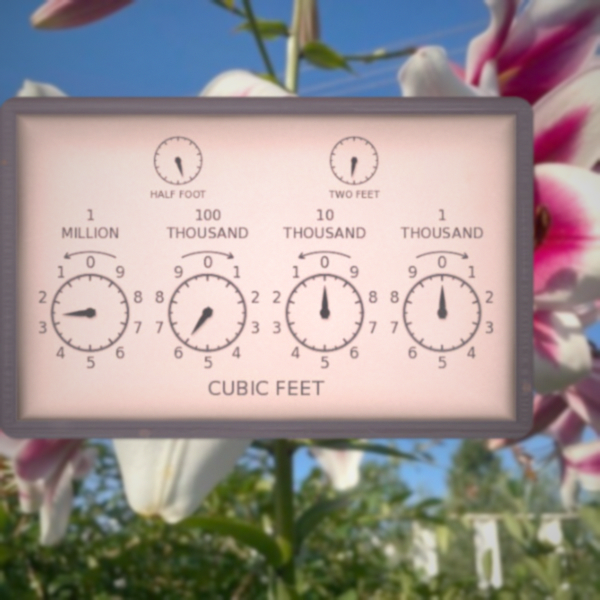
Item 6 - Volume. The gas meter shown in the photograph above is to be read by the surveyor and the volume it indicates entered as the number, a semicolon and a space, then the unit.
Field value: 260000; ft³
